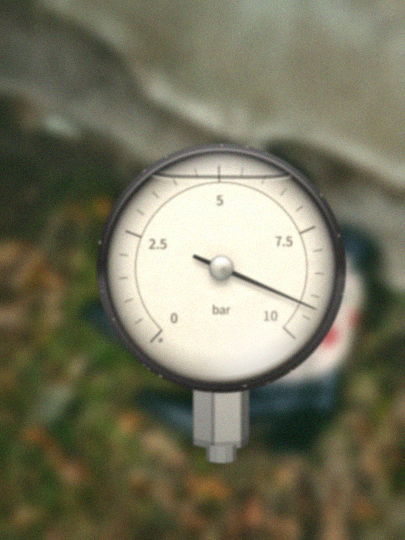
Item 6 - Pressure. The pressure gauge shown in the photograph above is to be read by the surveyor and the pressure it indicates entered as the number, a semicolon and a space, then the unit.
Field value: 9.25; bar
